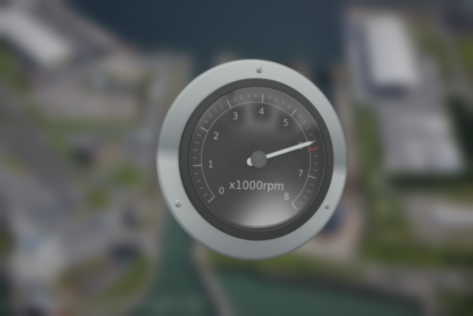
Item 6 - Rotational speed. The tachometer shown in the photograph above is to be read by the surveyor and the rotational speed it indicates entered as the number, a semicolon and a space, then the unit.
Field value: 6000; rpm
